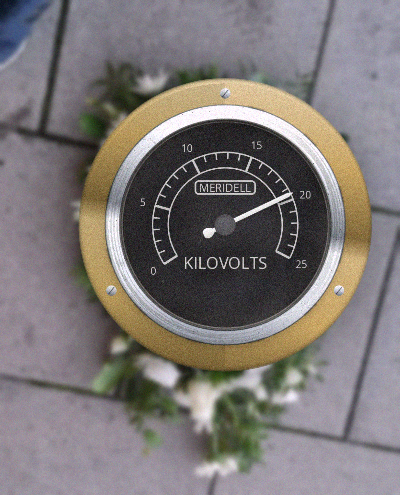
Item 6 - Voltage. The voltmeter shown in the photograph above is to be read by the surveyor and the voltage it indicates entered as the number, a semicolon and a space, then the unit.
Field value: 19.5; kV
